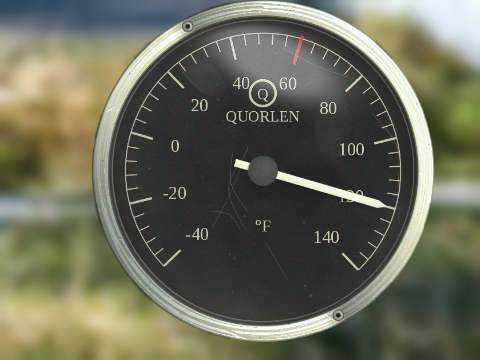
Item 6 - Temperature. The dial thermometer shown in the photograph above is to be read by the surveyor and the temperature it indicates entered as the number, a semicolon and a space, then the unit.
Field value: 120; °F
